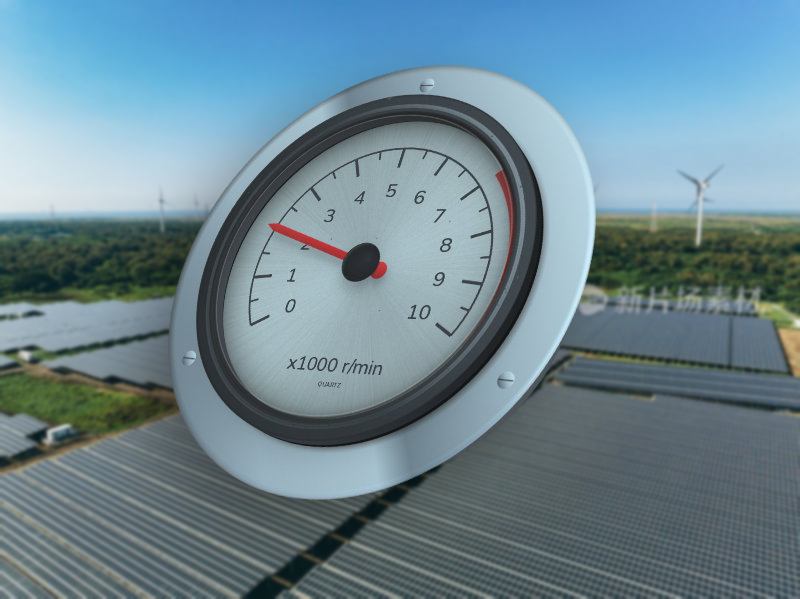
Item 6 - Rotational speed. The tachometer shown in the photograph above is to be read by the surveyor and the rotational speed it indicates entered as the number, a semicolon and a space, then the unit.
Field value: 2000; rpm
